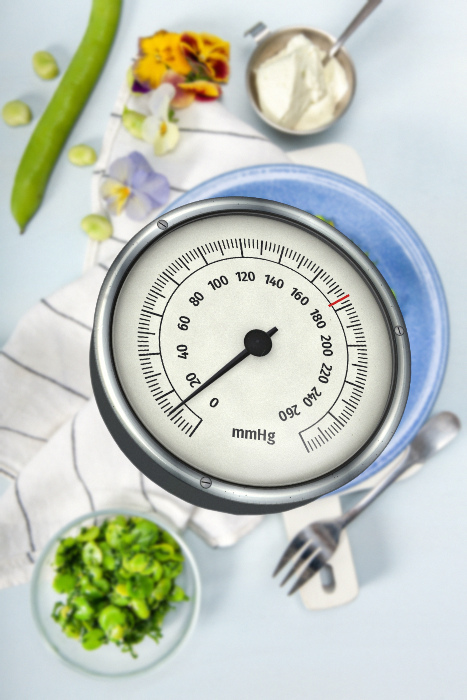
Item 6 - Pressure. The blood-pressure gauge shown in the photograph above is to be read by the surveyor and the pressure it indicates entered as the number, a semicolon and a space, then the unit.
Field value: 12; mmHg
